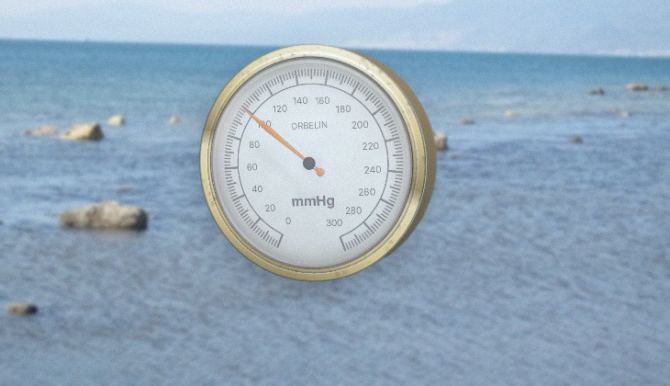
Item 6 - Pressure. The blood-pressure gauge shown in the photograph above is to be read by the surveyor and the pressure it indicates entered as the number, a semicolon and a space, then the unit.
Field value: 100; mmHg
